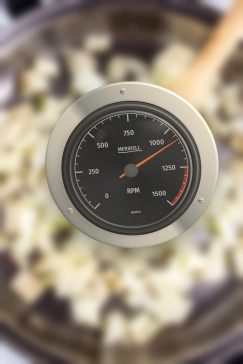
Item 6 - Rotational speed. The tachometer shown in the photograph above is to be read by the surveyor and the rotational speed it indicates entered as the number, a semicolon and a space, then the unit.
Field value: 1075; rpm
